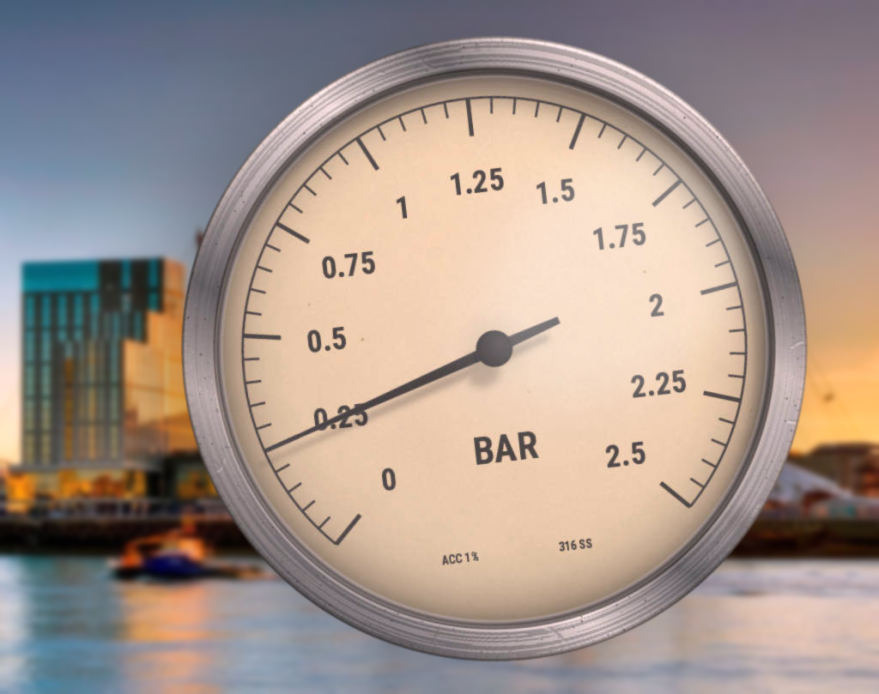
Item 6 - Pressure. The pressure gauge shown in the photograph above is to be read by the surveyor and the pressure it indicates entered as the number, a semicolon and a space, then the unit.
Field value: 0.25; bar
